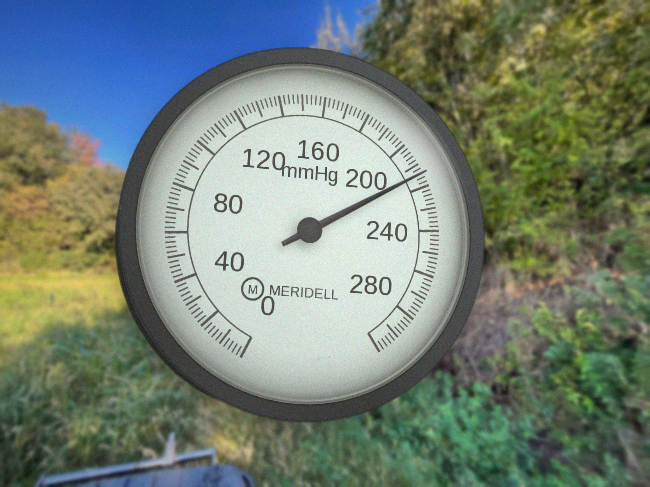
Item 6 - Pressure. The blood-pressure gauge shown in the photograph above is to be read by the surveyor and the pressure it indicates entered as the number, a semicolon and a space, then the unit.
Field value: 214; mmHg
